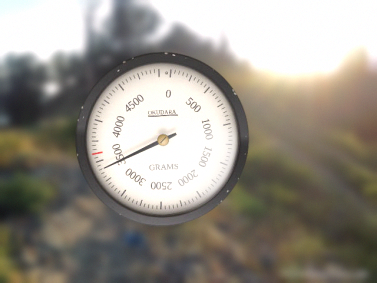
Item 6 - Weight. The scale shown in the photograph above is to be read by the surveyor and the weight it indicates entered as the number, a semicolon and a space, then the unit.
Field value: 3400; g
